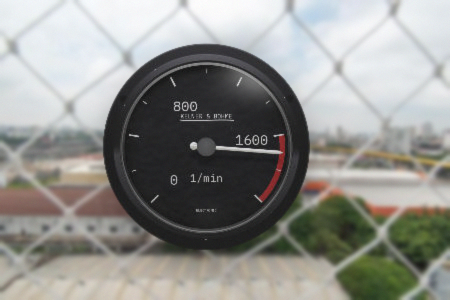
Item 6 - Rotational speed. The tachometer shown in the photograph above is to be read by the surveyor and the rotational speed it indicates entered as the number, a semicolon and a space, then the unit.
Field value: 1700; rpm
